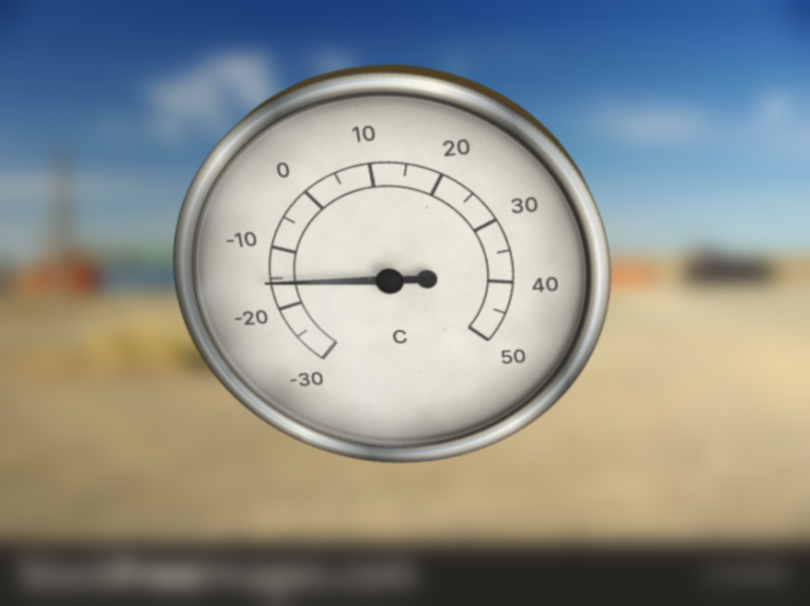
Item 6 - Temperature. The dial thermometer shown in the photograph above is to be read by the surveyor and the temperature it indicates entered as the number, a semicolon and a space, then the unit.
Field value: -15; °C
